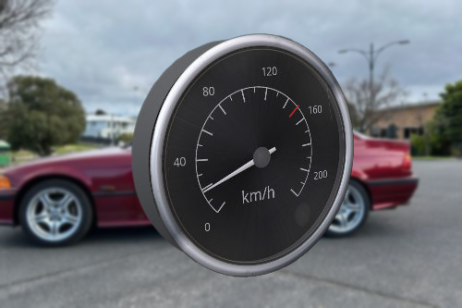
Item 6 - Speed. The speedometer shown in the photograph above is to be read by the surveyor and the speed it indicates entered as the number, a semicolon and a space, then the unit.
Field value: 20; km/h
